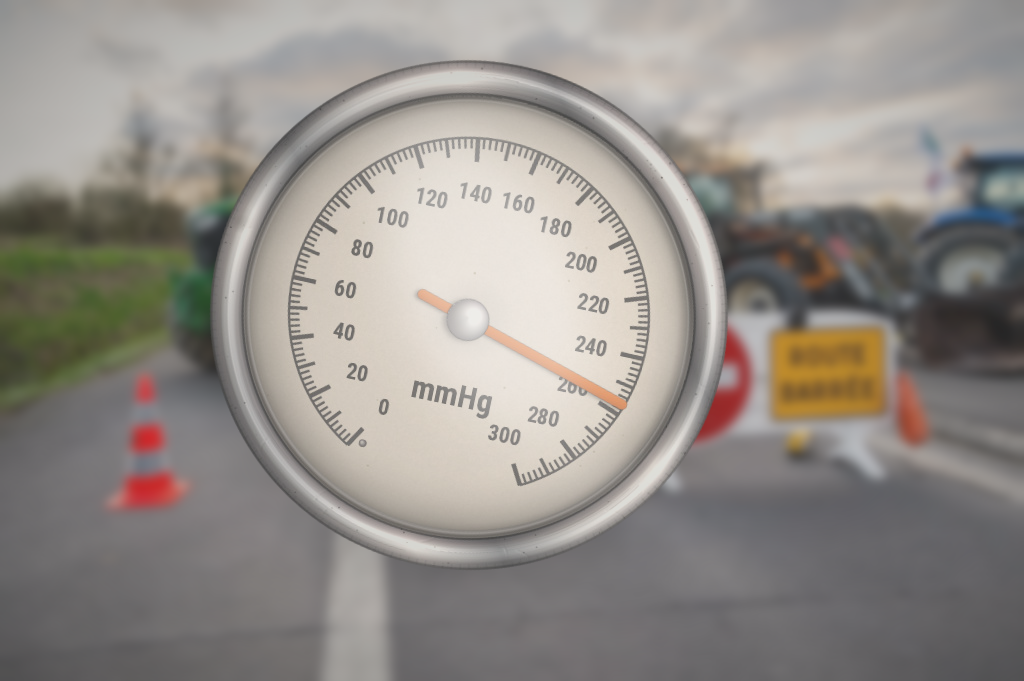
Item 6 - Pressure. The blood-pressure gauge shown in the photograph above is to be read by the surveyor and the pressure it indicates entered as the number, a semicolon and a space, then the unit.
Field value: 256; mmHg
